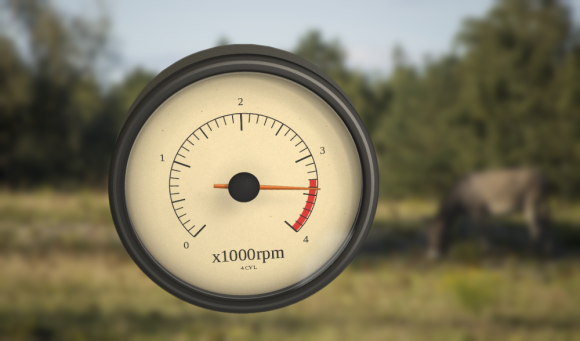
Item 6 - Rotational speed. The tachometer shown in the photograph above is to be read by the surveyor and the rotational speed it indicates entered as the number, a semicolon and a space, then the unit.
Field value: 3400; rpm
